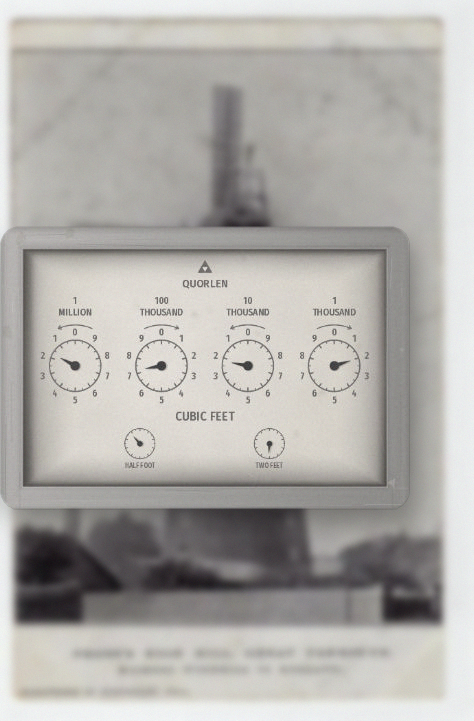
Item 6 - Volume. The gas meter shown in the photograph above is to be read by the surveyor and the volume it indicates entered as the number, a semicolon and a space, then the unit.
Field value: 172200; ft³
